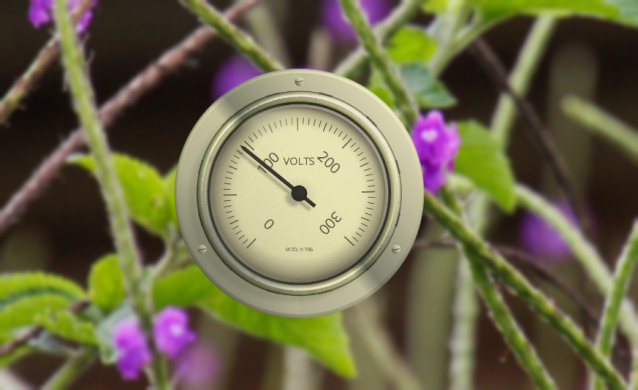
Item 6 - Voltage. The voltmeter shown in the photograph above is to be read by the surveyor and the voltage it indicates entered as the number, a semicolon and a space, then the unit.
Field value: 95; V
